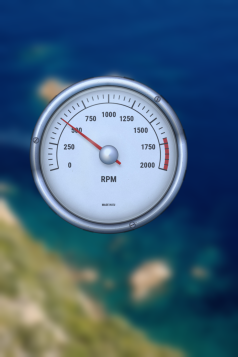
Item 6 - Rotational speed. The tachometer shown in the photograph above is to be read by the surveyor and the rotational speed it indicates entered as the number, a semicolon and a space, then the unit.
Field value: 500; rpm
